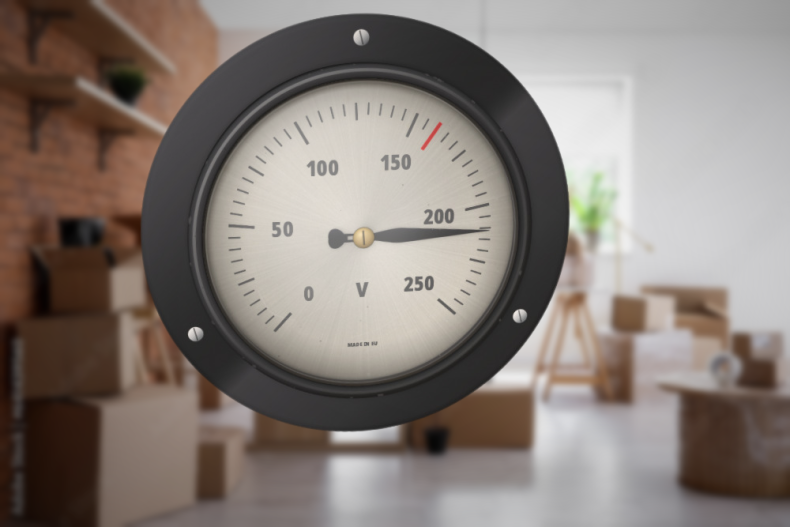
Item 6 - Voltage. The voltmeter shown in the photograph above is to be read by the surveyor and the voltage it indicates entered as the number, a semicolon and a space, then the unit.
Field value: 210; V
